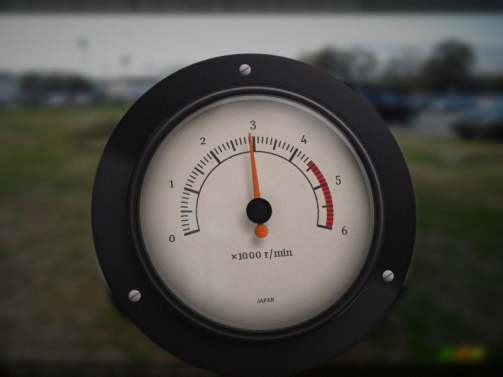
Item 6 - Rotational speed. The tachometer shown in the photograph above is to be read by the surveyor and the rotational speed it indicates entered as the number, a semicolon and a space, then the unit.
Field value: 2900; rpm
